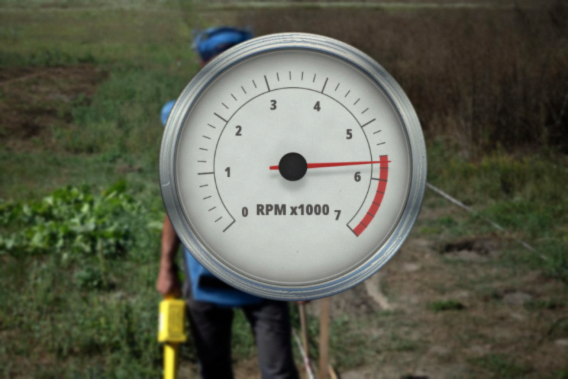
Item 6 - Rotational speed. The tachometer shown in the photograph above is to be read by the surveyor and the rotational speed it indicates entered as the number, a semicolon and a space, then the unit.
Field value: 5700; rpm
